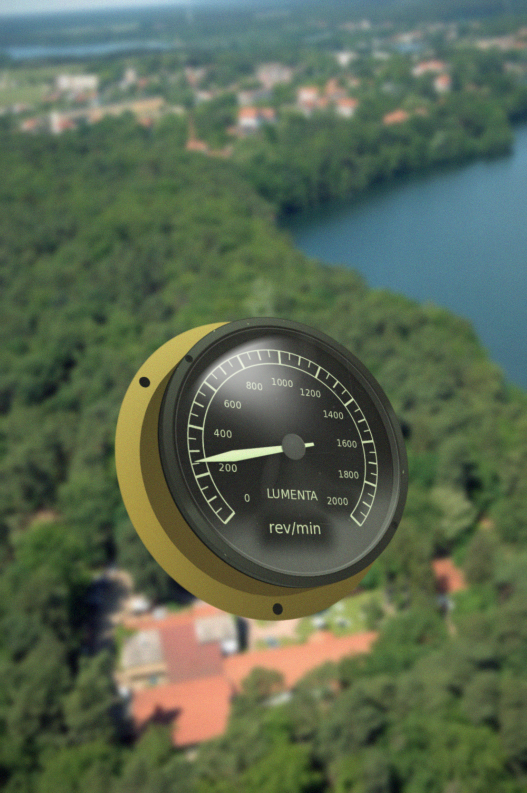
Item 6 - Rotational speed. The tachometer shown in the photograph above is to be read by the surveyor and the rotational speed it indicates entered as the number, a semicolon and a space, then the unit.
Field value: 250; rpm
